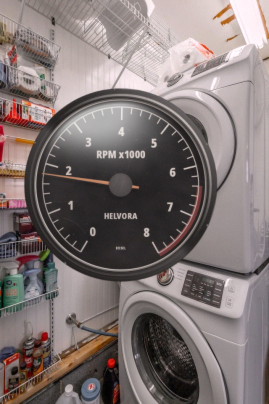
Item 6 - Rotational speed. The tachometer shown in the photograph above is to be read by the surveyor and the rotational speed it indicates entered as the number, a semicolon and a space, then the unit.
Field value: 1800; rpm
